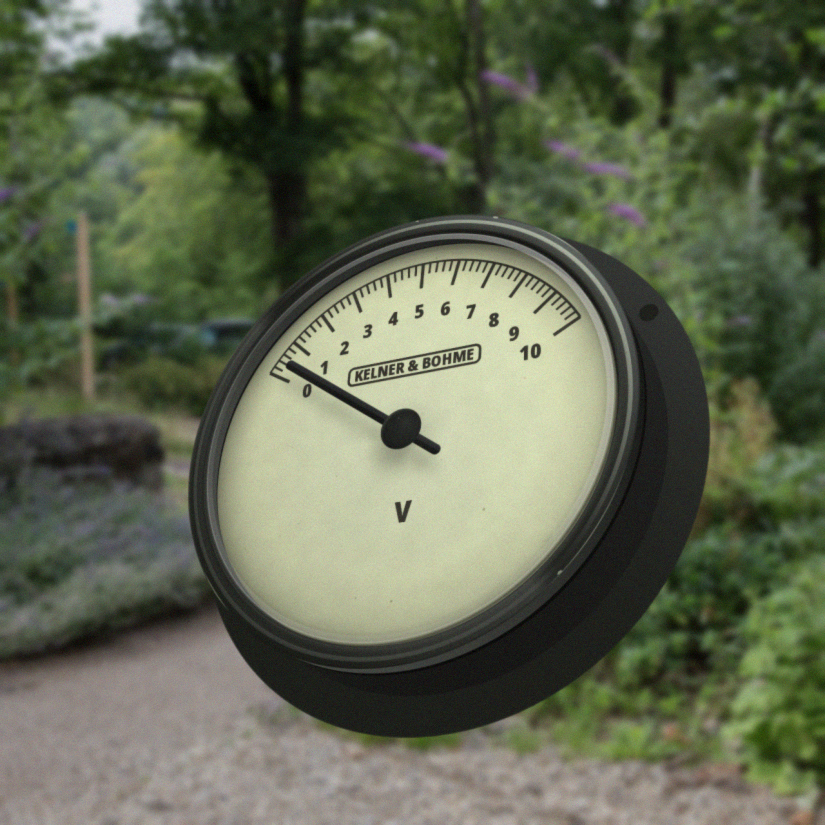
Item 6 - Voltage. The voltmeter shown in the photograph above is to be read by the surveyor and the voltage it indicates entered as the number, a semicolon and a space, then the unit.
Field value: 0.4; V
